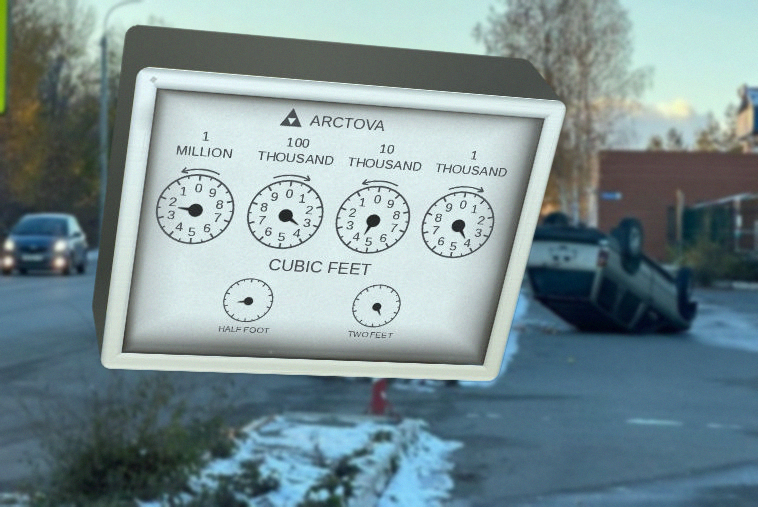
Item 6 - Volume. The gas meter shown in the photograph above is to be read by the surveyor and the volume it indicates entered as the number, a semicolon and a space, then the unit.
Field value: 234400; ft³
